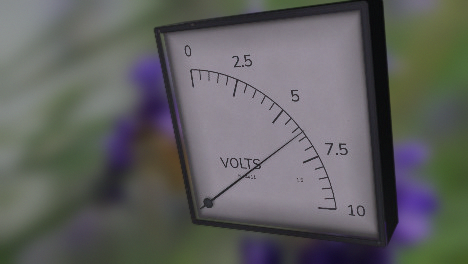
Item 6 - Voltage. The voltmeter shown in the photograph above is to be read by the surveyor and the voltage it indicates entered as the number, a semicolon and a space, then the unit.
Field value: 6.25; V
